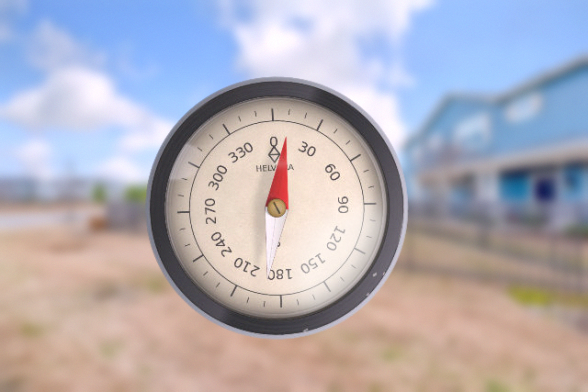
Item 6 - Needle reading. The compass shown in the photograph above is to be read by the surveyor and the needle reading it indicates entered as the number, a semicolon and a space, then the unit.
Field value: 10; °
